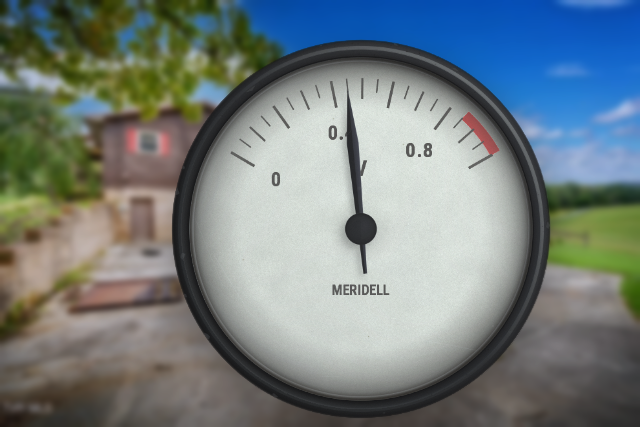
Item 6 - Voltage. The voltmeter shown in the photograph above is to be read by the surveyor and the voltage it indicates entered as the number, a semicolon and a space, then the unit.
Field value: 0.45; V
